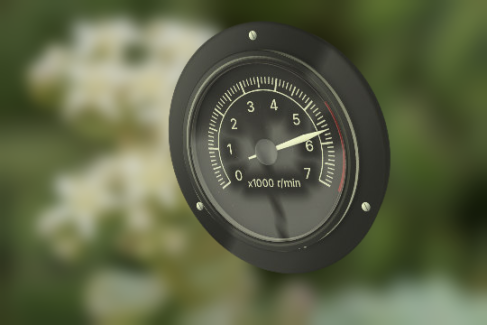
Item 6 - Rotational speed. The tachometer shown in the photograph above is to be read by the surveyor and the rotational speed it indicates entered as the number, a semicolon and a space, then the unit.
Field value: 5700; rpm
